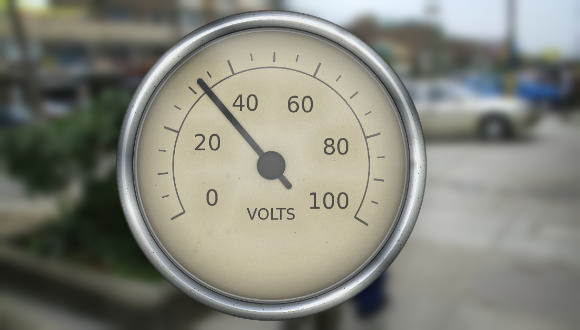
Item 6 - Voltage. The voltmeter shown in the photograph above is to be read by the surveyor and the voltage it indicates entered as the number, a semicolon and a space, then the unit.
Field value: 32.5; V
